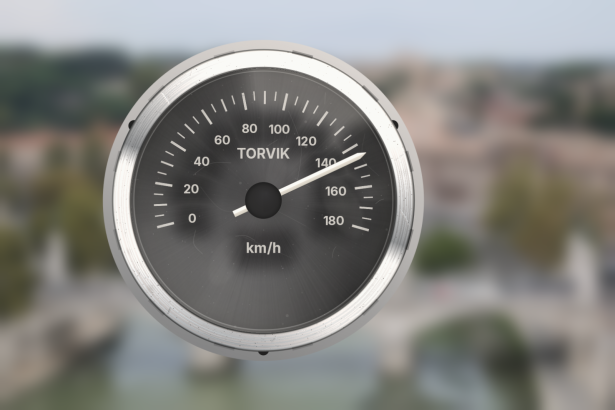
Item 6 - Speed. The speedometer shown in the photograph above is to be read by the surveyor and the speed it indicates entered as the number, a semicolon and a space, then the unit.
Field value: 145; km/h
